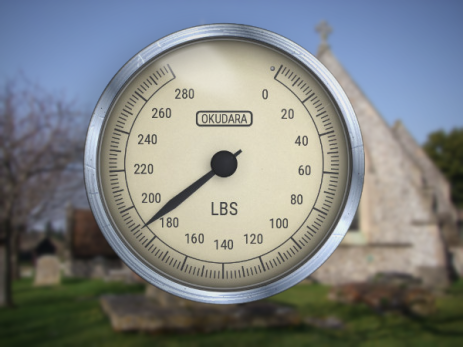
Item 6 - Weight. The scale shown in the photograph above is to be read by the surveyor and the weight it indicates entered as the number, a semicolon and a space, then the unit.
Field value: 188; lb
